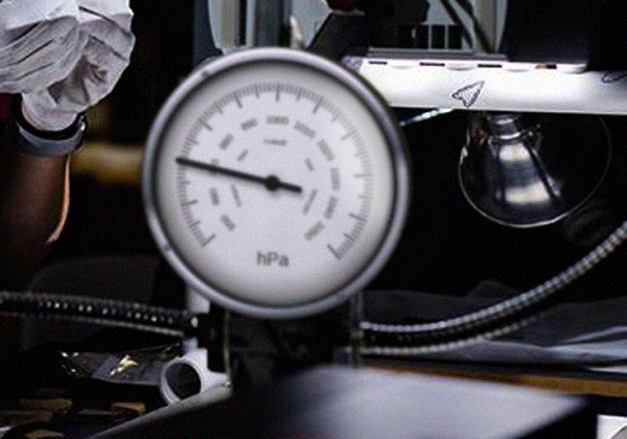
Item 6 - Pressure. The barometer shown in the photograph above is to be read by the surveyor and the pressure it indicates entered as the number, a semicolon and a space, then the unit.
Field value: 970; hPa
